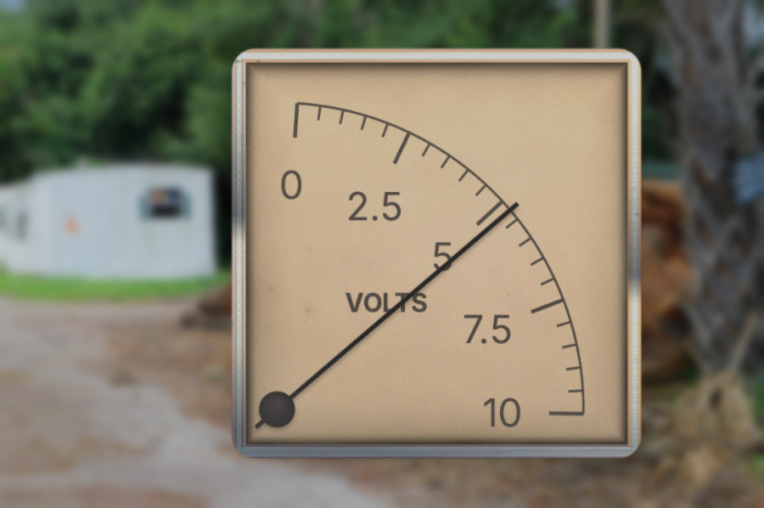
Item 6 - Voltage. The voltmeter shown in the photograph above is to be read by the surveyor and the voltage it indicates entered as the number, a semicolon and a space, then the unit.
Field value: 5.25; V
